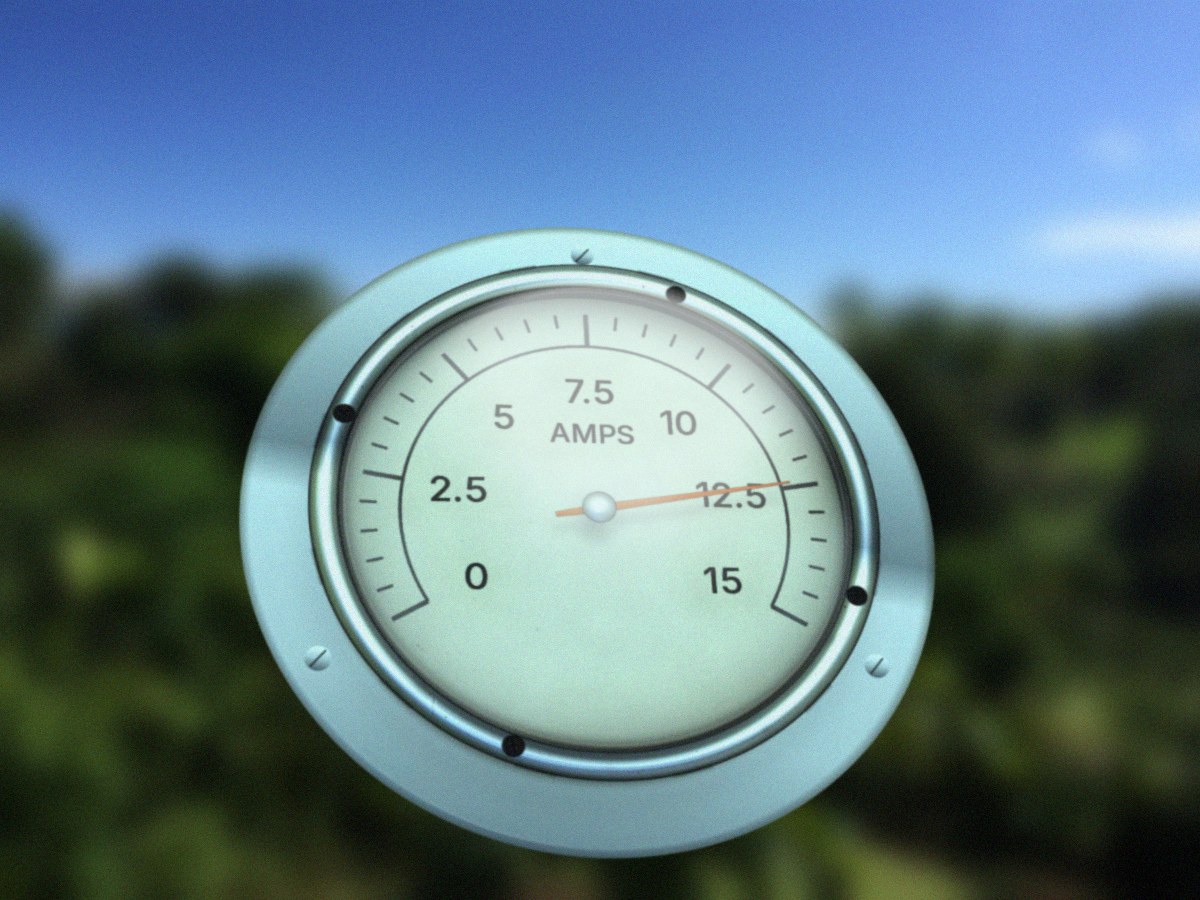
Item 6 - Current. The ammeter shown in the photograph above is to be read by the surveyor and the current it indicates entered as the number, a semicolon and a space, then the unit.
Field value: 12.5; A
